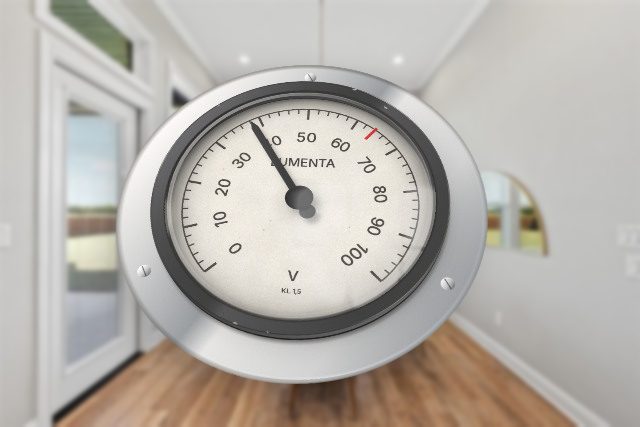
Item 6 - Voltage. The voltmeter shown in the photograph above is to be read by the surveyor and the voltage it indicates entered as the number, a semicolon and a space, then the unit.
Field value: 38; V
